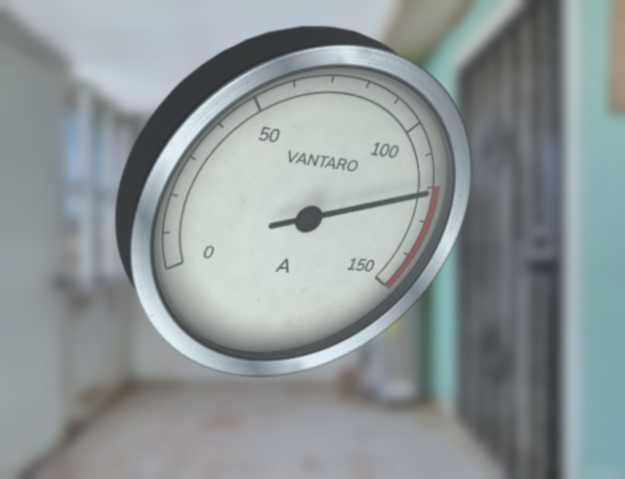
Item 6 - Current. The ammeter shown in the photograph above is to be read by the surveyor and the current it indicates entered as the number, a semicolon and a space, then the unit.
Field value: 120; A
